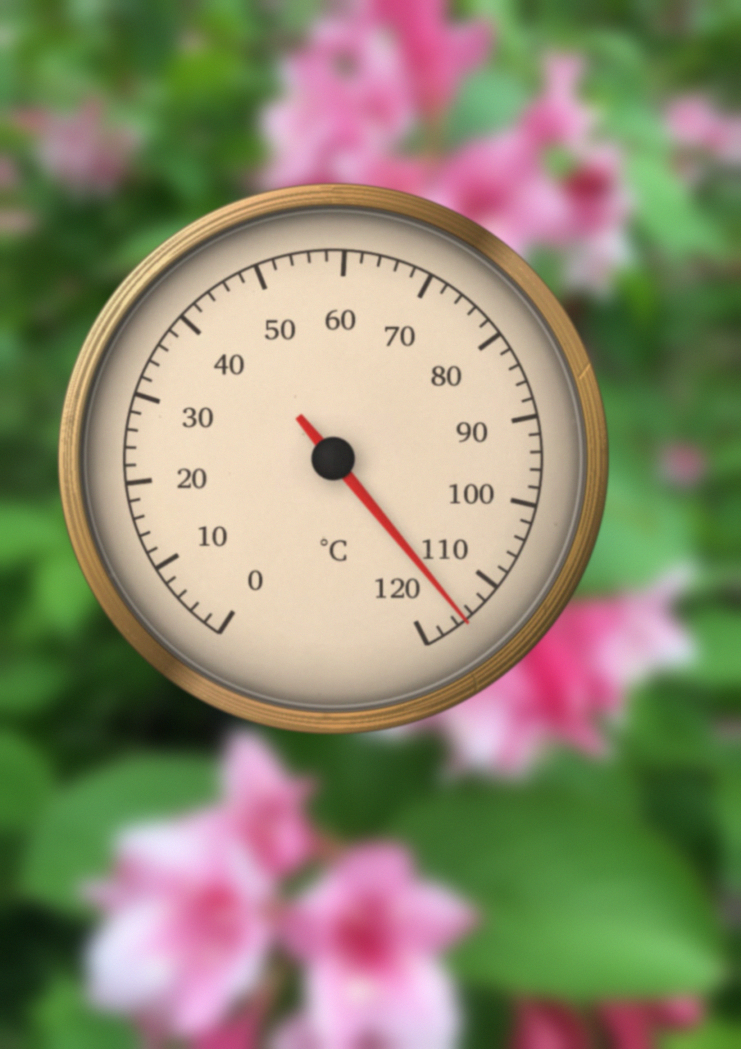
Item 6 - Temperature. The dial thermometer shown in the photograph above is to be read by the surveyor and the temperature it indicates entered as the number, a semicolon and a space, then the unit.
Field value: 115; °C
